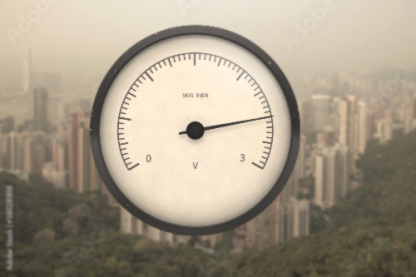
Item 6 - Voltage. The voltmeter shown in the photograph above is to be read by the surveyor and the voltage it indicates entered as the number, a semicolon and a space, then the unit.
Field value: 2.5; V
